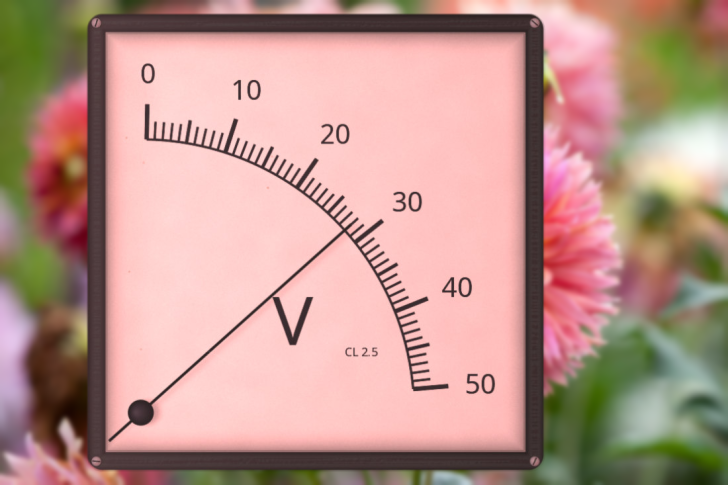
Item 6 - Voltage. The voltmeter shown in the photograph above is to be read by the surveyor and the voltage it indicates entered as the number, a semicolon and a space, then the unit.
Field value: 28; V
